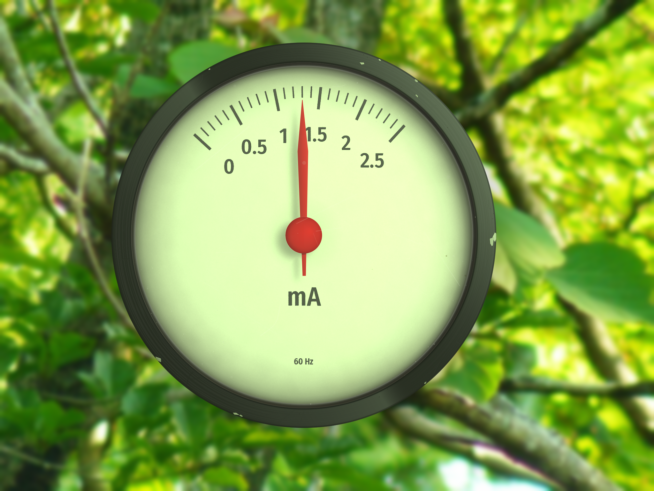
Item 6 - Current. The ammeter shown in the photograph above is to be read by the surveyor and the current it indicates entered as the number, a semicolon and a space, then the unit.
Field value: 1.3; mA
